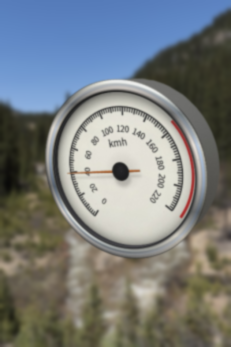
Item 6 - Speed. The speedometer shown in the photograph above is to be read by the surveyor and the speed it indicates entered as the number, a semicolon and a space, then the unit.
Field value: 40; km/h
